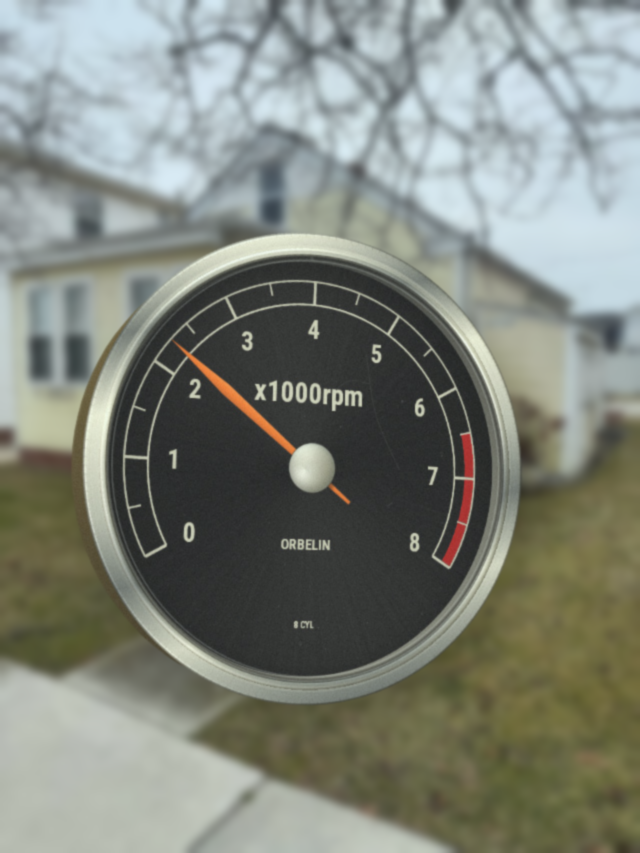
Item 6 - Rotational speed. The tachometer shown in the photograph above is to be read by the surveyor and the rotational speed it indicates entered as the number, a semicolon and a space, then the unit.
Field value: 2250; rpm
